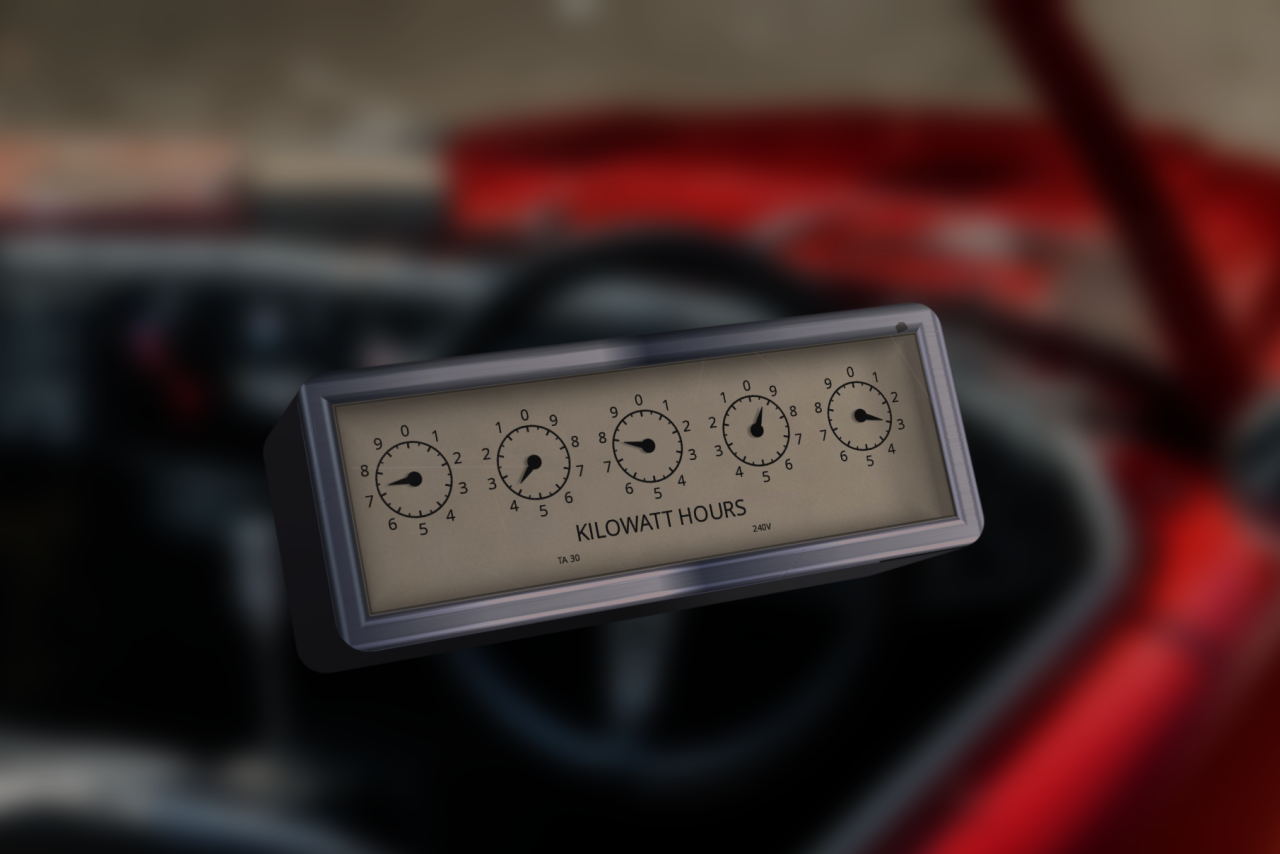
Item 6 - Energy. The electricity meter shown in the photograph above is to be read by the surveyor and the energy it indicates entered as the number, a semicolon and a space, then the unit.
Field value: 73793; kWh
